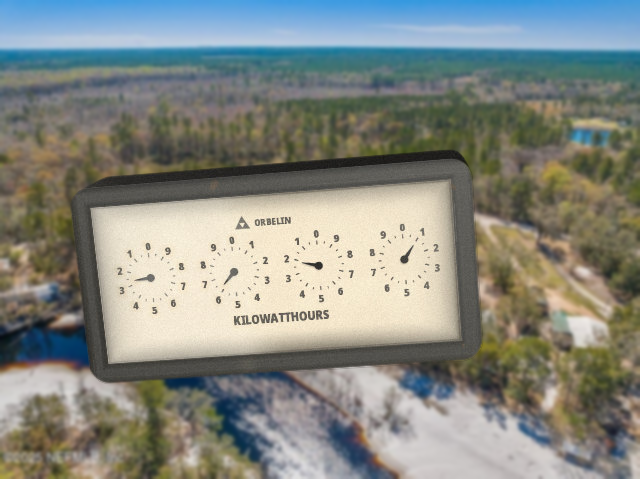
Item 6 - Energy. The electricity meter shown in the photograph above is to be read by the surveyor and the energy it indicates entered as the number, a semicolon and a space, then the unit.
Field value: 2621; kWh
